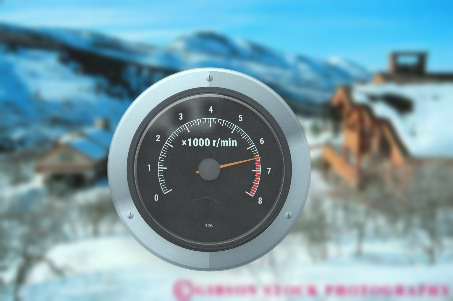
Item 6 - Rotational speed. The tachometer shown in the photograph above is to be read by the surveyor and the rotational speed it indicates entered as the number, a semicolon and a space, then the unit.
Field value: 6500; rpm
